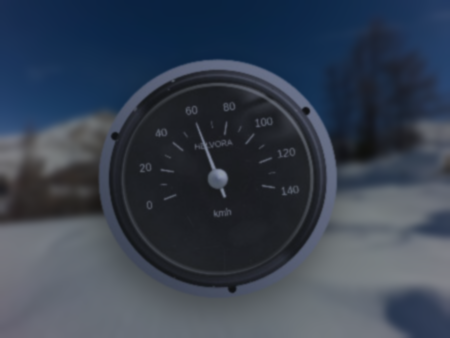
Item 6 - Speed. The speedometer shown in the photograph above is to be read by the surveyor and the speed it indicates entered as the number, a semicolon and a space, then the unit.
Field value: 60; km/h
